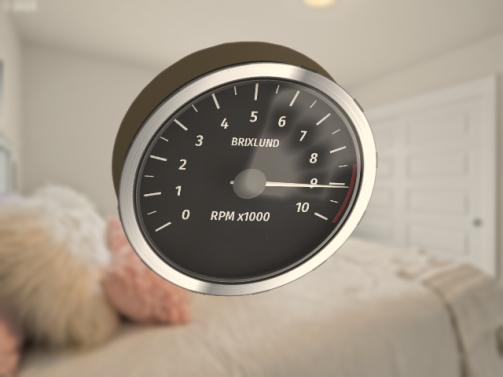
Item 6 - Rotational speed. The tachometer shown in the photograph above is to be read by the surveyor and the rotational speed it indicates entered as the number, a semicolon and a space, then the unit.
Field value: 9000; rpm
